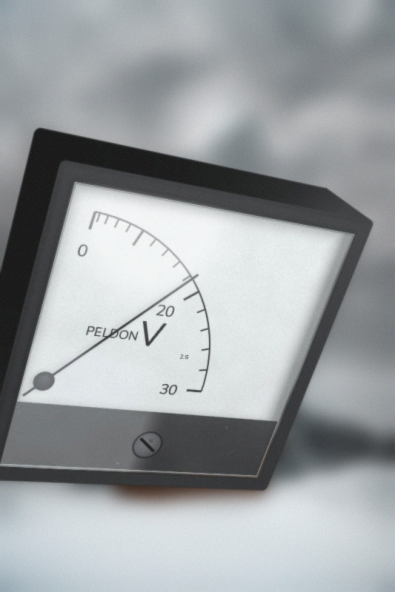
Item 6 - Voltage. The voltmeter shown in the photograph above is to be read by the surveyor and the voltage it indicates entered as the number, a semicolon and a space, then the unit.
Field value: 18; V
